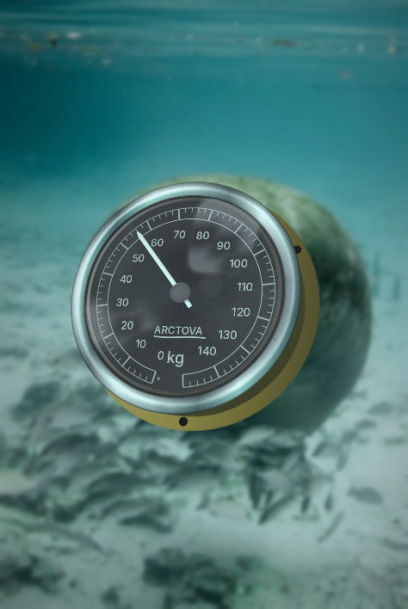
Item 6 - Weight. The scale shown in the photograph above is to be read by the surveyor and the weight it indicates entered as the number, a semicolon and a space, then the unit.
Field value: 56; kg
